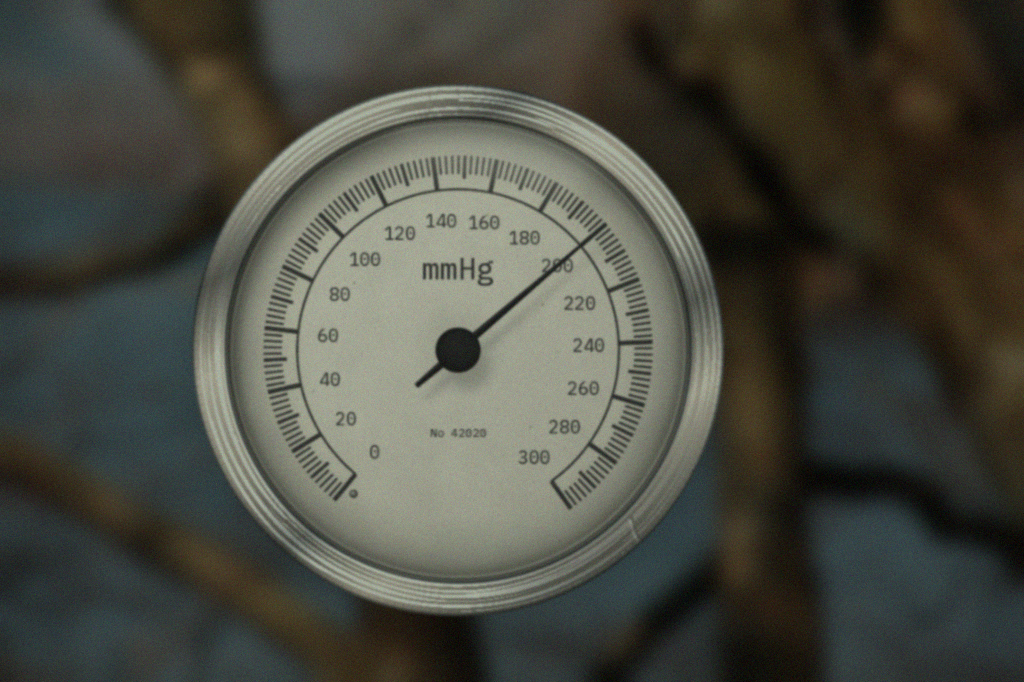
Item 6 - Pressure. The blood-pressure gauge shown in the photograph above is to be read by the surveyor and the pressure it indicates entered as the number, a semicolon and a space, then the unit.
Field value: 200; mmHg
